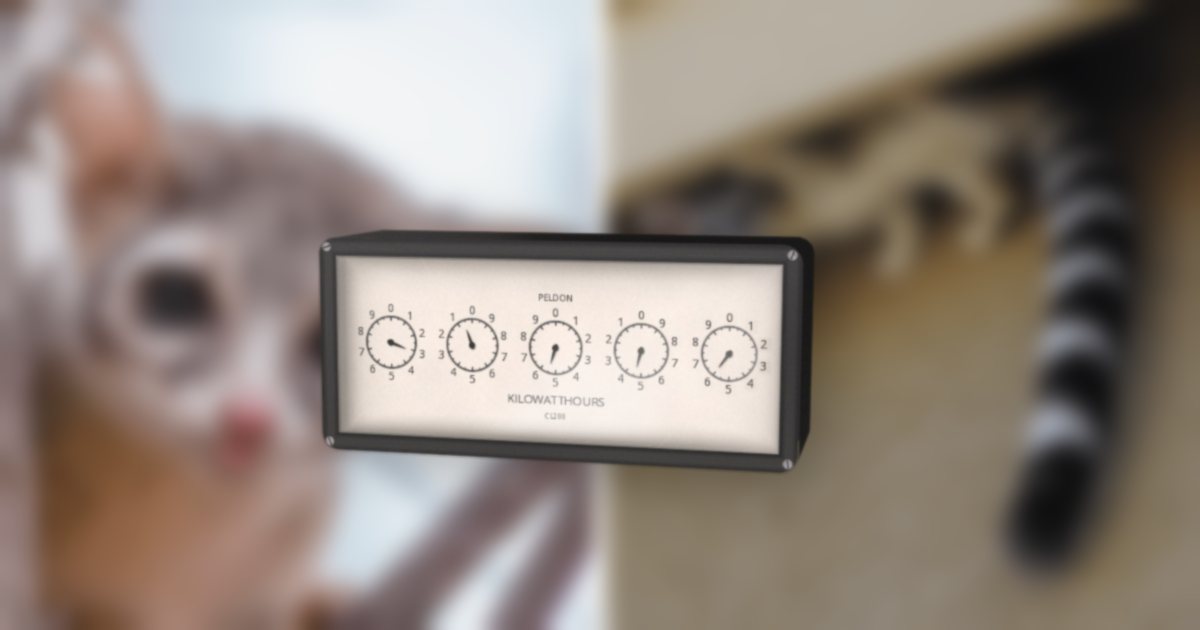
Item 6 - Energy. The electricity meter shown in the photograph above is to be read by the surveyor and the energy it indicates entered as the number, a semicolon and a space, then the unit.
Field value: 30546; kWh
